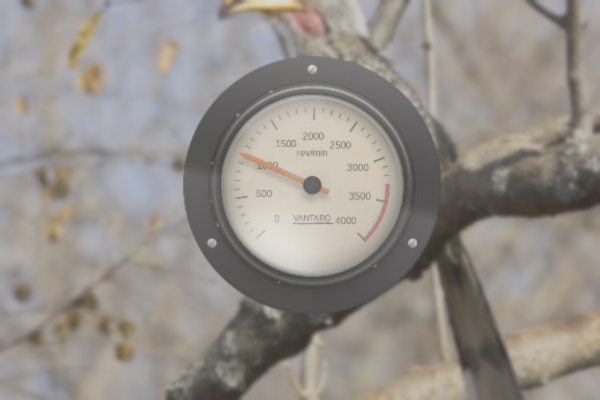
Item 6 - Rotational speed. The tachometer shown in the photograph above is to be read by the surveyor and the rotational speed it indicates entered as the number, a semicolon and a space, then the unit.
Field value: 1000; rpm
